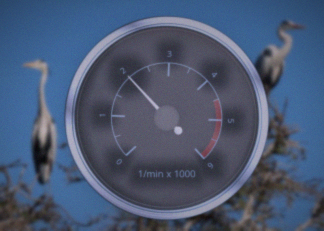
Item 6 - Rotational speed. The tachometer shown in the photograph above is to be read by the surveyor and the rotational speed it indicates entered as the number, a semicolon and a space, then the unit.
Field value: 2000; rpm
